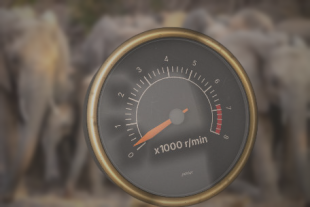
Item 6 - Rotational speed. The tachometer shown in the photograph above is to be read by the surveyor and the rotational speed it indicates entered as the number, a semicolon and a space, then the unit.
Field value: 200; rpm
